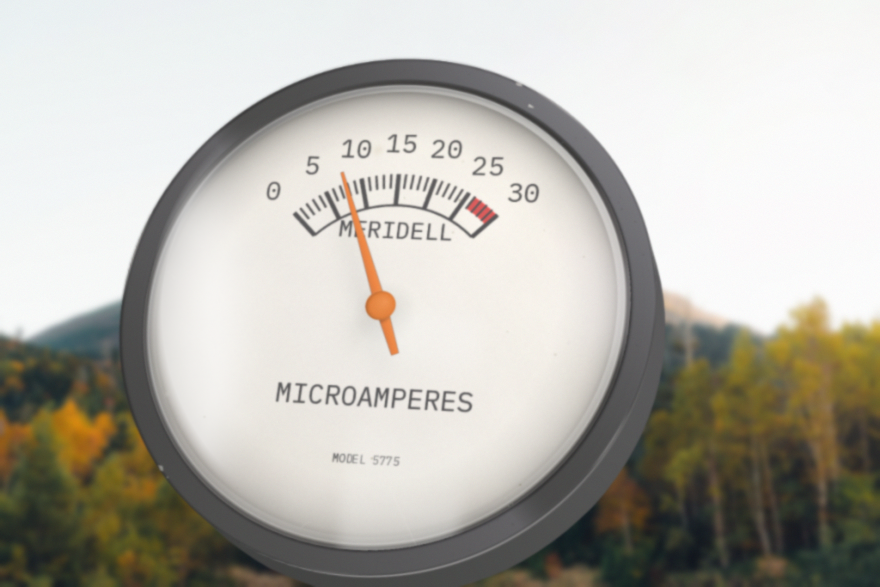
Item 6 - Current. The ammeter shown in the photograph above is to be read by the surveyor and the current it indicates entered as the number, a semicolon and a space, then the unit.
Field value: 8; µA
